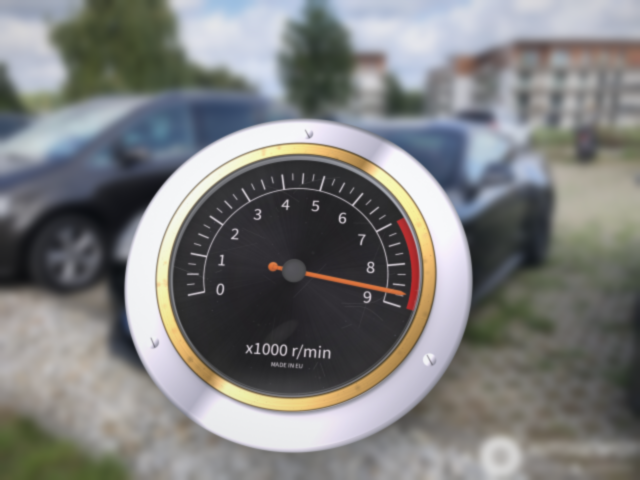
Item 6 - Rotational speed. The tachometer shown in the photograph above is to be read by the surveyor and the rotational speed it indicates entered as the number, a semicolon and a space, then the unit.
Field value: 8750; rpm
